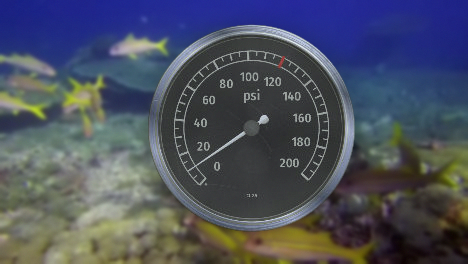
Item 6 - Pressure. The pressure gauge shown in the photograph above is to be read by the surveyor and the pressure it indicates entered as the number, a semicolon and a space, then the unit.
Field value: 10; psi
